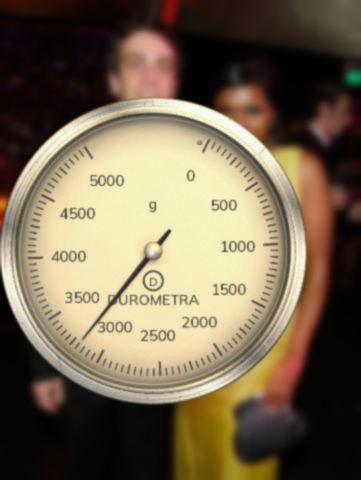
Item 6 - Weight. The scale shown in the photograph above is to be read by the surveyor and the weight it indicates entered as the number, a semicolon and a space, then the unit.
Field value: 3200; g
